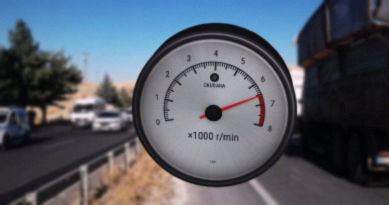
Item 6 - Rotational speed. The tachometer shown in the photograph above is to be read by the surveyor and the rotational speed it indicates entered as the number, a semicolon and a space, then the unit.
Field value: 6500; rpm
